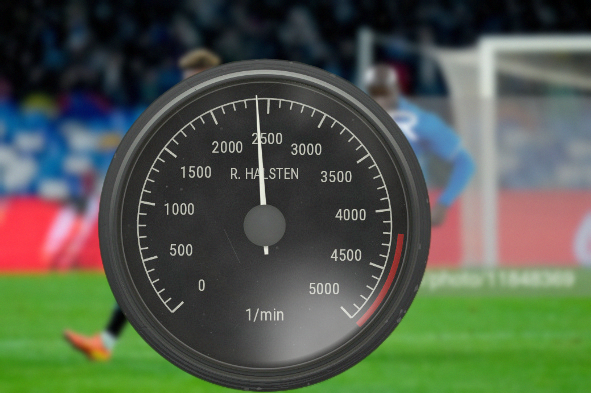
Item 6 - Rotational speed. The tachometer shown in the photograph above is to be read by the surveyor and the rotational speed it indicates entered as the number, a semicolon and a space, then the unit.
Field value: 2400; rpm
